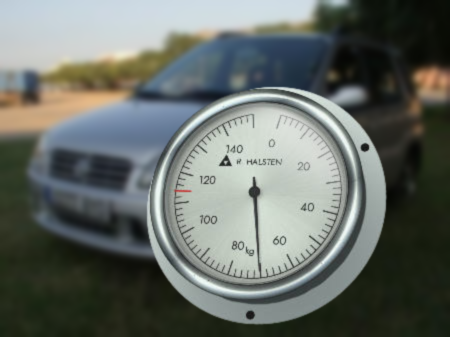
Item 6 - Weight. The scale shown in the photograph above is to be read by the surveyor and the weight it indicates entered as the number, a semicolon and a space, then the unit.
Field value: 70; kg
